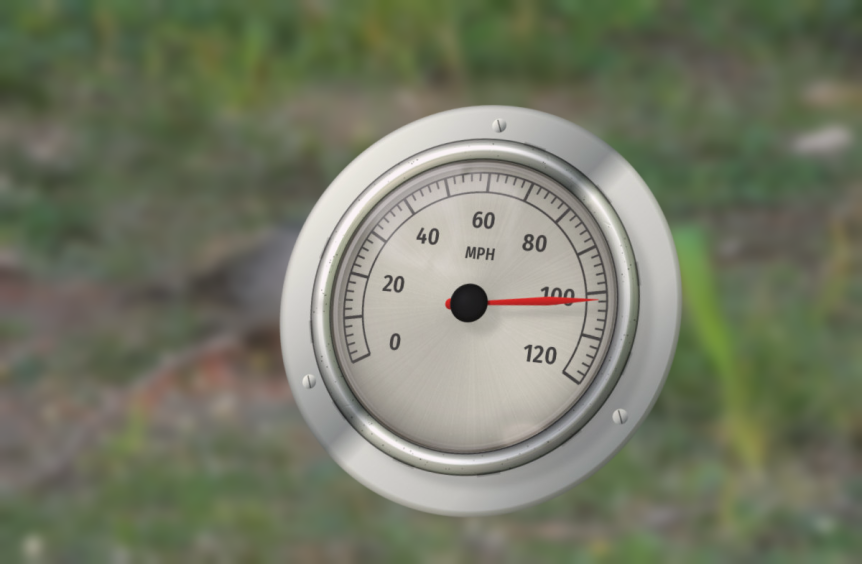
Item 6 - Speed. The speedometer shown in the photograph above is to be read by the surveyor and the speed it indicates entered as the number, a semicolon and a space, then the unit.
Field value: 102; mph
